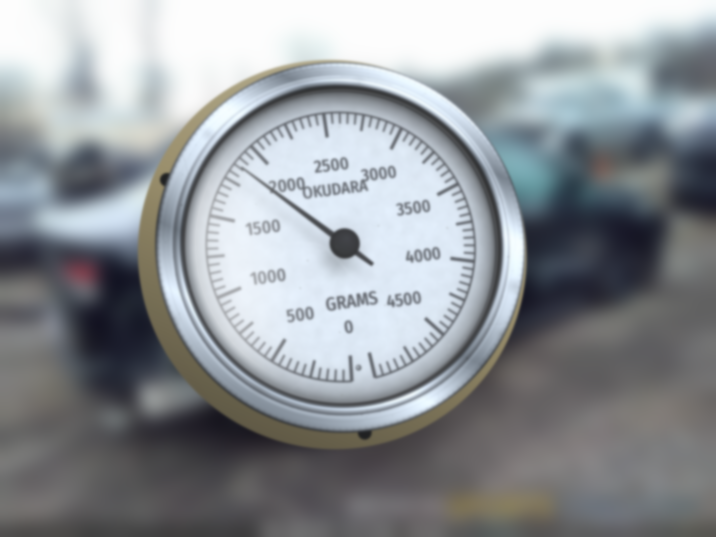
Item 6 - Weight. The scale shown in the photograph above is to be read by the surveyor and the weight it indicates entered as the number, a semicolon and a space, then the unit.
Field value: 1850; g
